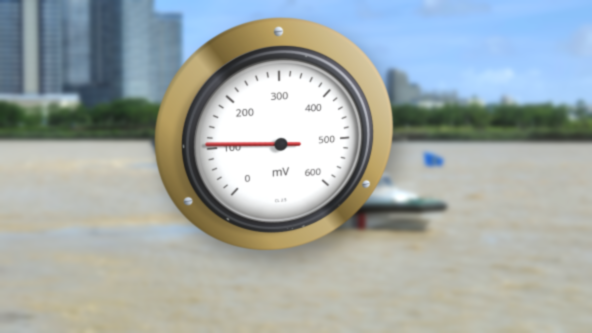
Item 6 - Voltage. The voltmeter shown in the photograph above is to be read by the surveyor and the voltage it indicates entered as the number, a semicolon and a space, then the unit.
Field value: 110; mV
